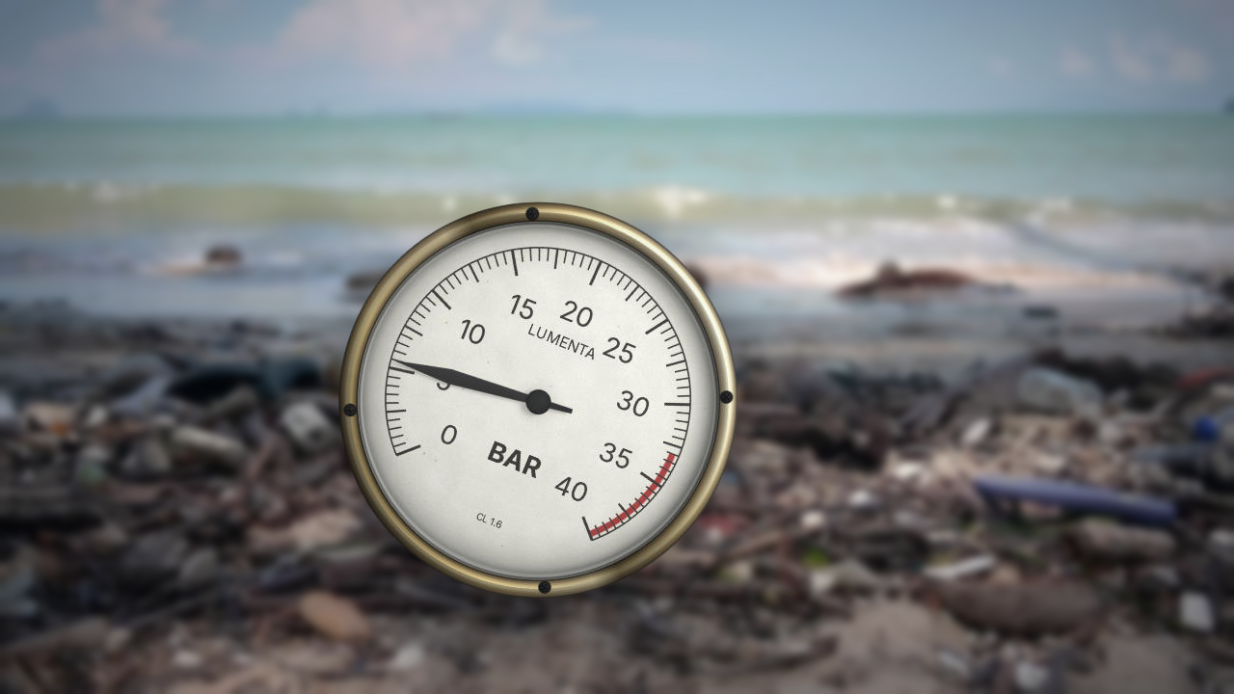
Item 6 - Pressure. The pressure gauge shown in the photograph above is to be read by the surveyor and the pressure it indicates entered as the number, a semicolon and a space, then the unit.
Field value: 5.5; bar
